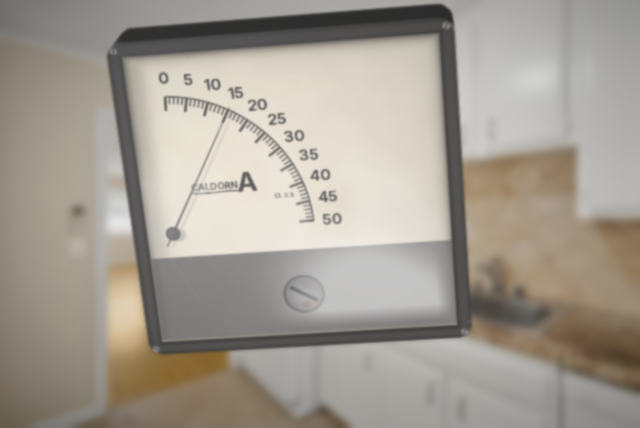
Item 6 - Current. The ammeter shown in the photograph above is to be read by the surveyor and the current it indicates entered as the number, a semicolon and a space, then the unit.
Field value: 15; A
